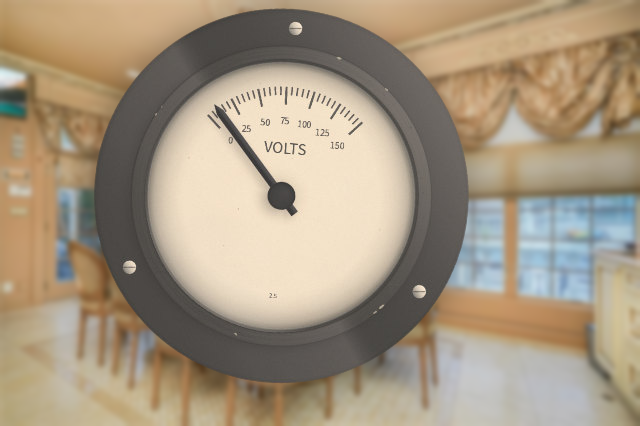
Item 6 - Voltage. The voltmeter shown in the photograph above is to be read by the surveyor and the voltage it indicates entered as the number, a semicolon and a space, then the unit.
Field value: 10; V
